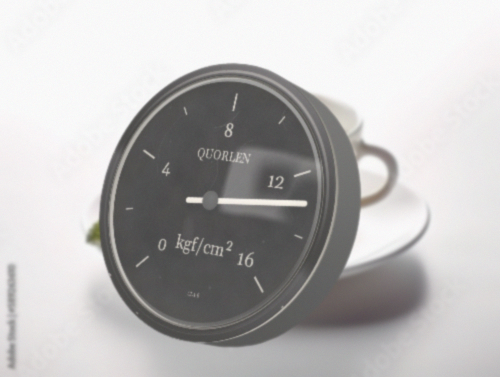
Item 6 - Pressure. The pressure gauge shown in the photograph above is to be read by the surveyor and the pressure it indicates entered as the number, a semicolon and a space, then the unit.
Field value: 13; kg/cm²
